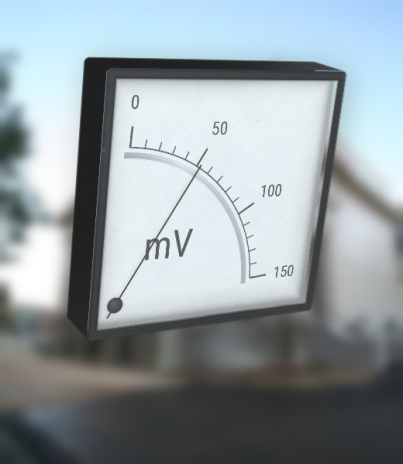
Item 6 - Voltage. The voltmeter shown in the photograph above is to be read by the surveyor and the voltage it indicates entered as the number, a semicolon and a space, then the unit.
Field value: 50; mV
